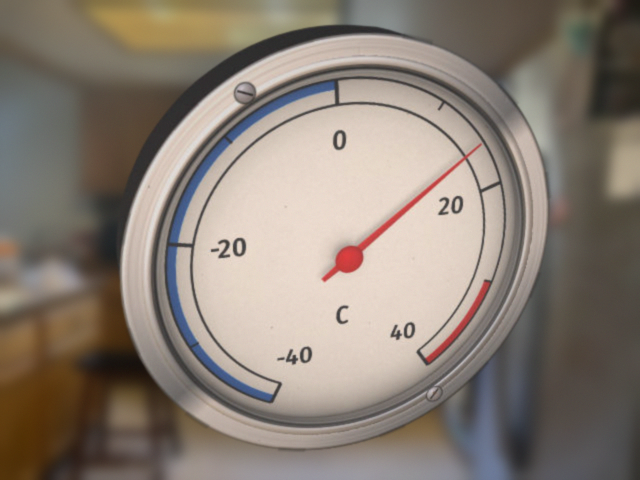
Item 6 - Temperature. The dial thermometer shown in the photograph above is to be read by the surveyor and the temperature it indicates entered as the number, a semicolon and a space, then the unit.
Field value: 15; °C
